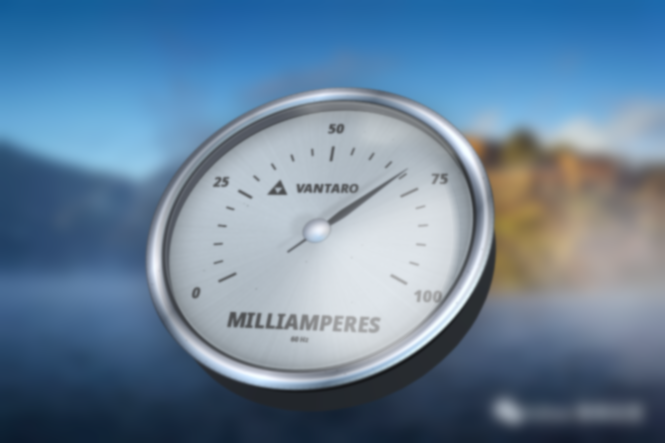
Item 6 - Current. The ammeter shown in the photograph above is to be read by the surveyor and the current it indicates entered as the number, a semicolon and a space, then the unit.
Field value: 70; mA
